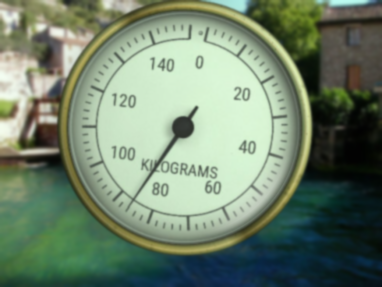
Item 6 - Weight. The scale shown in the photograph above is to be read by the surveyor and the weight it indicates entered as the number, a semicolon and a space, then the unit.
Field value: 86; kg
